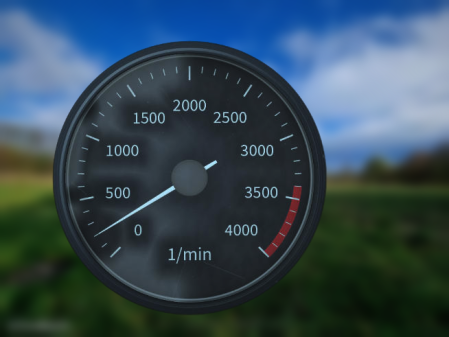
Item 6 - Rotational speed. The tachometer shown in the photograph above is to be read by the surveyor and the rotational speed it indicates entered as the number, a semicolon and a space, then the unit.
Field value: 200; rpm
